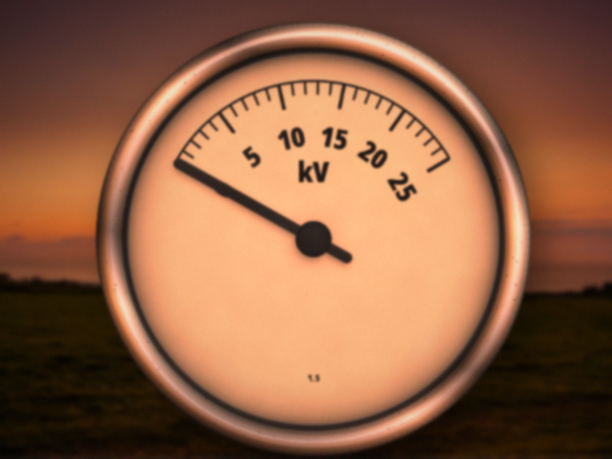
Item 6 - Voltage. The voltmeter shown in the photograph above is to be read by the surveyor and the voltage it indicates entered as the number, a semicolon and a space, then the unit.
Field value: 0; kV
